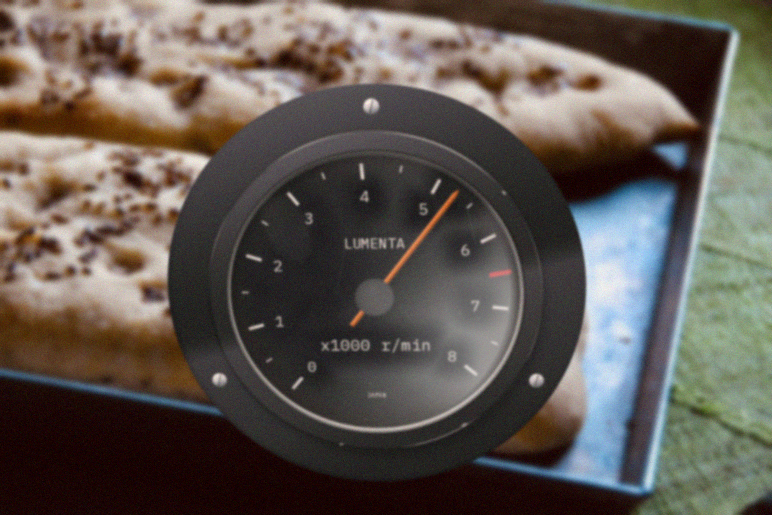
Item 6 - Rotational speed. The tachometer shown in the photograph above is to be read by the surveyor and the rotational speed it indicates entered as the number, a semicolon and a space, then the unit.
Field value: 5250; rpm
